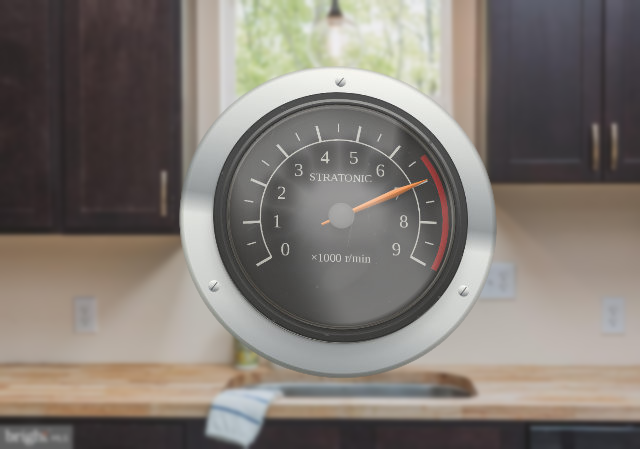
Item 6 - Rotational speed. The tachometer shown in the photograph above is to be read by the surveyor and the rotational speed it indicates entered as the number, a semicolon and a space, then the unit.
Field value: 7000; rpm
